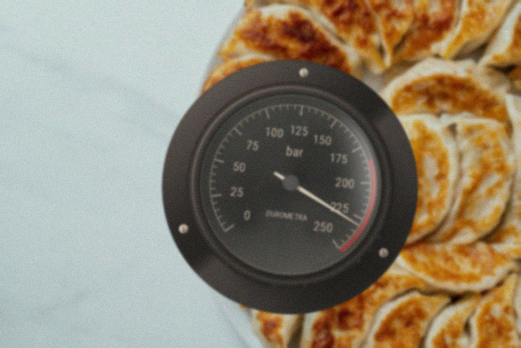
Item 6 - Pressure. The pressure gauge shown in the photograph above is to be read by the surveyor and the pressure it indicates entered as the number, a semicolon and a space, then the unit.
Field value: 230; bar
